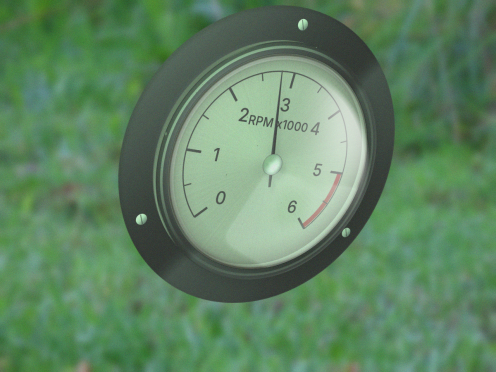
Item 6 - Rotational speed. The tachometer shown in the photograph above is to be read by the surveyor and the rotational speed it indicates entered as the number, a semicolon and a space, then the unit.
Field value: 2750; rpm
